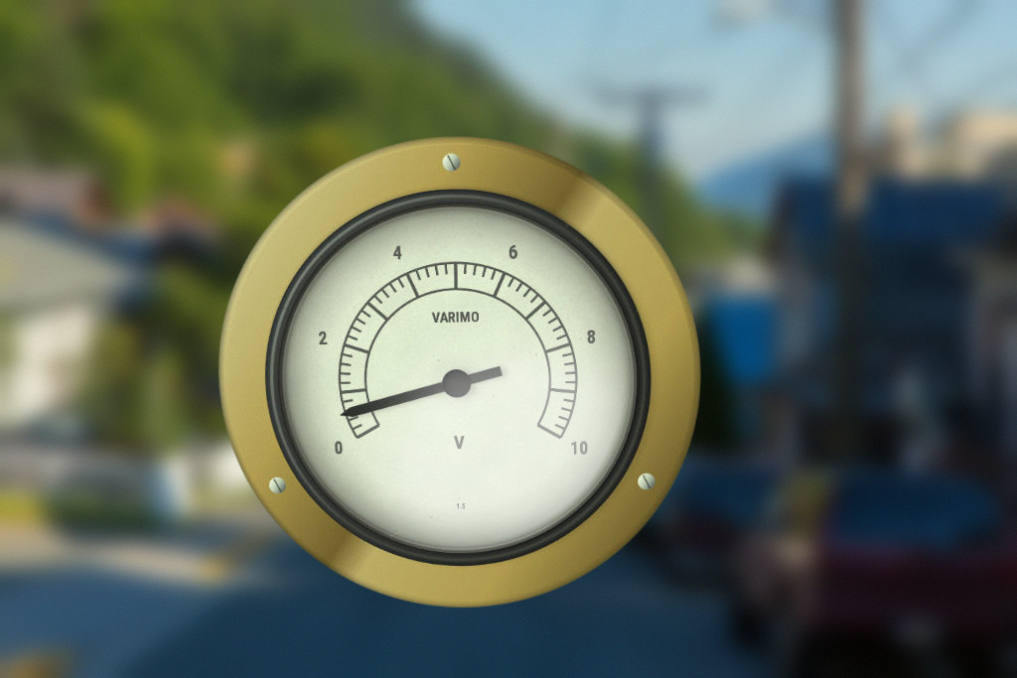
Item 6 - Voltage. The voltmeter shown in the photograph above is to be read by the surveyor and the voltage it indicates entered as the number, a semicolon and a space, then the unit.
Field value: 0.6; V
